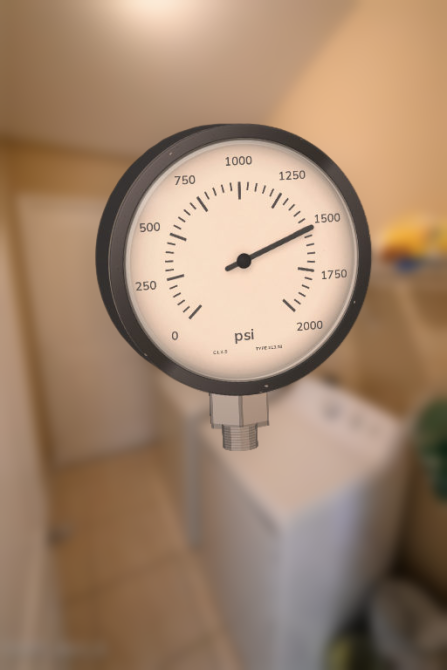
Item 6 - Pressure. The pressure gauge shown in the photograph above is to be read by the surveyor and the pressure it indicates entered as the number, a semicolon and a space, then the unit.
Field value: 1500; psi
